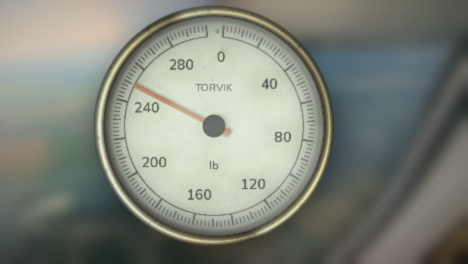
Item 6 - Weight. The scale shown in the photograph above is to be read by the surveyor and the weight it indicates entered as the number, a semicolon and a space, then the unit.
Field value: 250; lb
